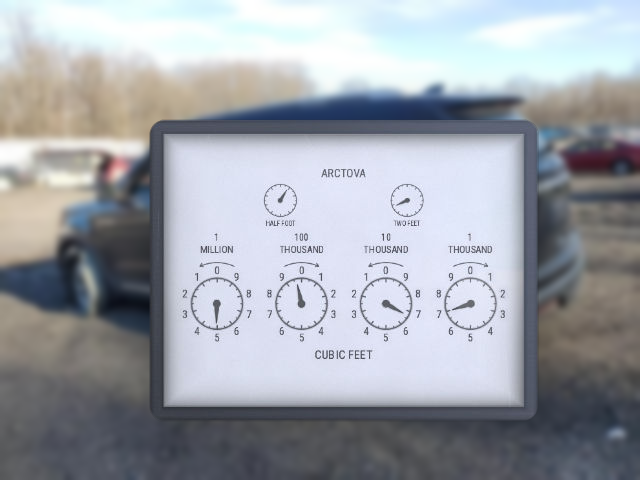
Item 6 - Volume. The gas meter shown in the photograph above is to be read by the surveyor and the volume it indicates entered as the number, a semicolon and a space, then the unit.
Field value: 496700; ft³
